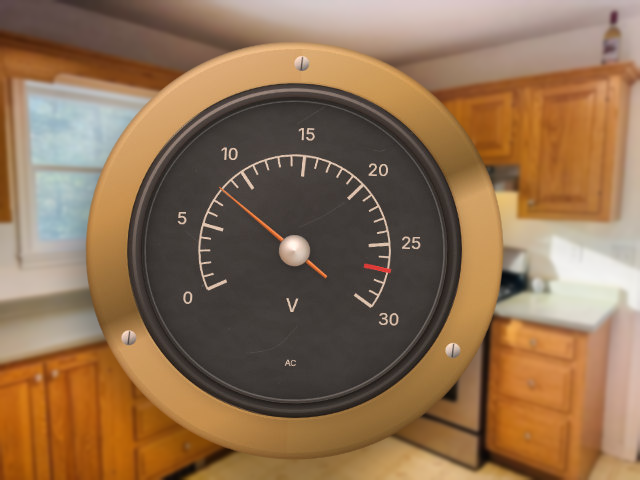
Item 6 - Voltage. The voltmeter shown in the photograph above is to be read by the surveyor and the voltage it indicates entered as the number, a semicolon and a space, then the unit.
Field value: 8; V
